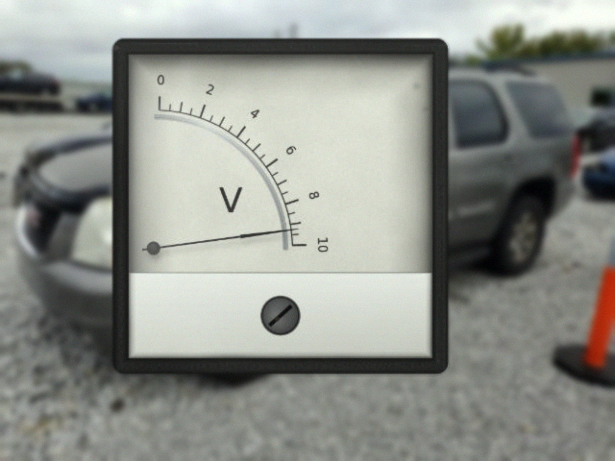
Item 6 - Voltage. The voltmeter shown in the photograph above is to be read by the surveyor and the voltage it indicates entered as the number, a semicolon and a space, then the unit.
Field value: 9.25; V
